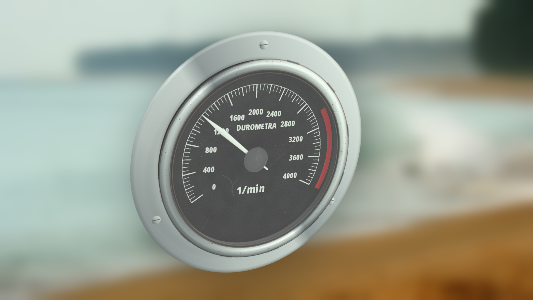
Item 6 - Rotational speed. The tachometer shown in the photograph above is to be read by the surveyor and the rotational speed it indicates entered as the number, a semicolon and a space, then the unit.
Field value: 1200; rpm
